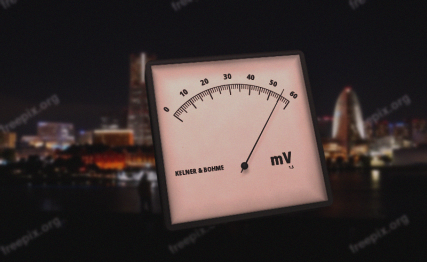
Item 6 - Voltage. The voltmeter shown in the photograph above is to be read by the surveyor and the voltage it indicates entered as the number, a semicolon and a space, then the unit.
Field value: 55; mV
